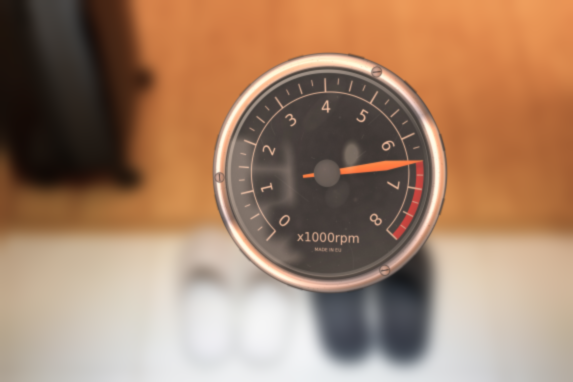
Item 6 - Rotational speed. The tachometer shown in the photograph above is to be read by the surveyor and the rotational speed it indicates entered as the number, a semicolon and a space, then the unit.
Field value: 6500; rpm
